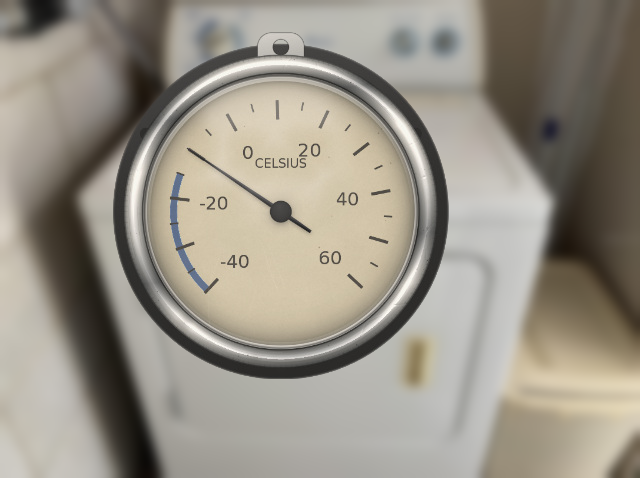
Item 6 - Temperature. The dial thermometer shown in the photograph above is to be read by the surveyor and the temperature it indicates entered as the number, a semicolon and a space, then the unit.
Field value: -10; °C
